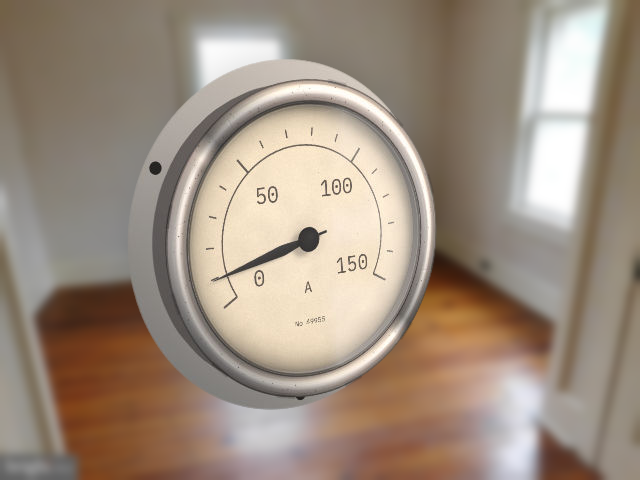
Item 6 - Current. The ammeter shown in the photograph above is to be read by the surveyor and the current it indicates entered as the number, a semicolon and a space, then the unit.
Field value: 10; A
